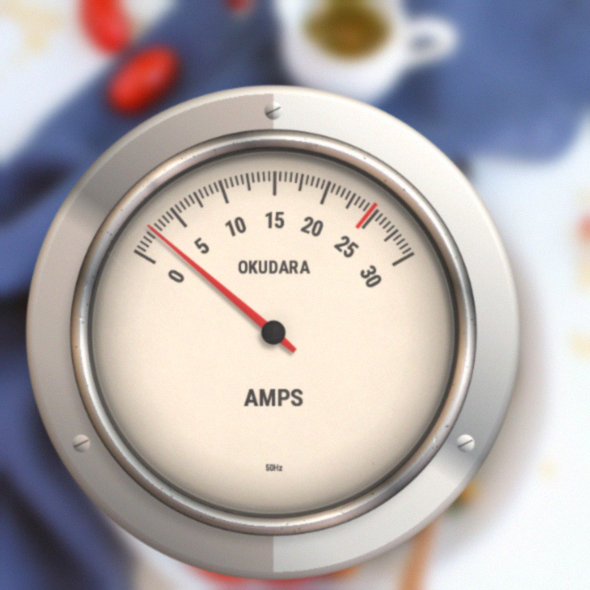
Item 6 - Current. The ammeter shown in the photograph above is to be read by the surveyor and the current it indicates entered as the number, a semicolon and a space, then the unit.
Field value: 2.5; A
